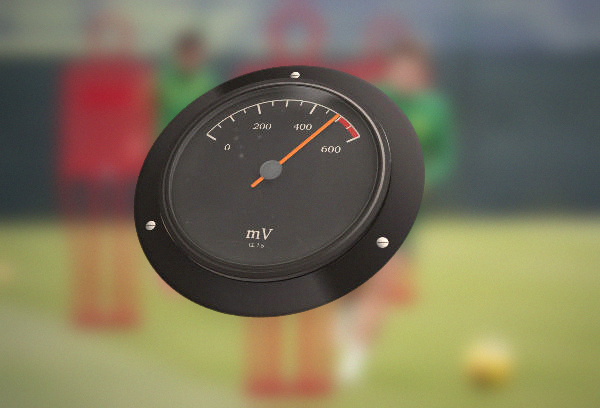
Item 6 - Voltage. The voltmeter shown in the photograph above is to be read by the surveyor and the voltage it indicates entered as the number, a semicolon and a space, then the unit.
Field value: 500; mV
